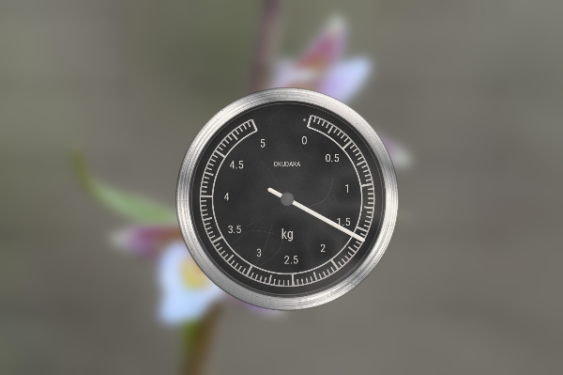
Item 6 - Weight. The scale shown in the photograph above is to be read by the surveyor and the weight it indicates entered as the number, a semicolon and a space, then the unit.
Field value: 1.6; kg
